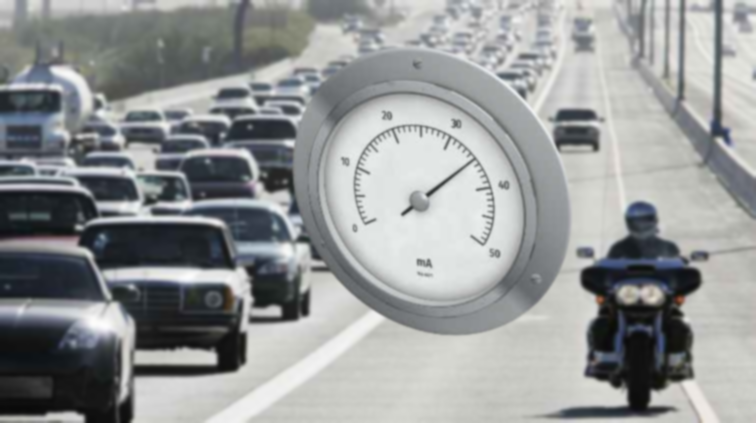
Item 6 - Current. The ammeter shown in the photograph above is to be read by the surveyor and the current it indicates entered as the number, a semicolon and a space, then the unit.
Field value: 35; mA
